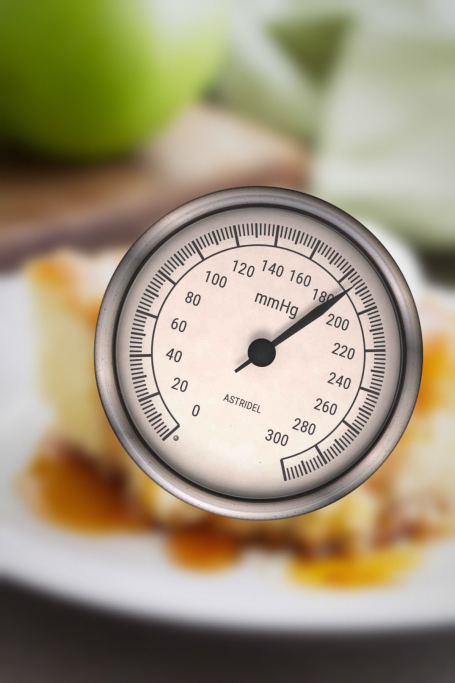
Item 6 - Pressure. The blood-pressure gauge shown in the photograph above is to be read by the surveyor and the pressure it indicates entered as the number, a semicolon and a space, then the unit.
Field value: 186; mmHg
